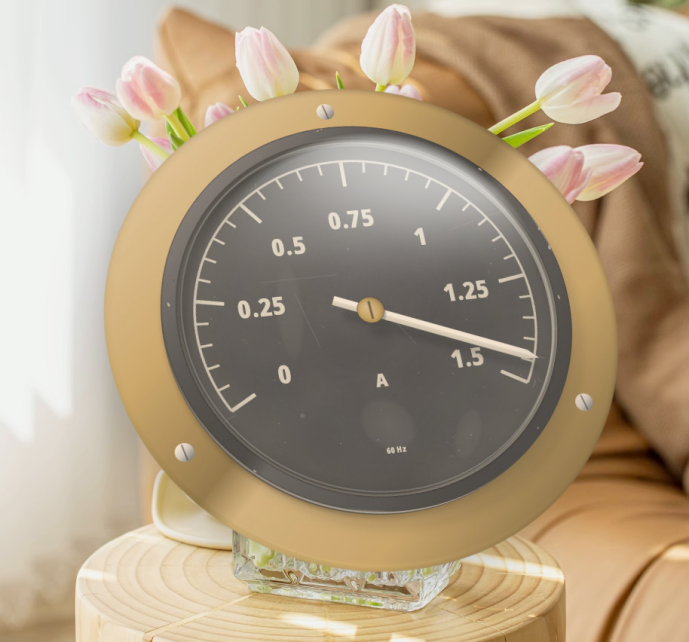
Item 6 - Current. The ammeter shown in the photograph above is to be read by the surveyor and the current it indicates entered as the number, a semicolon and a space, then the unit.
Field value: 1.45; A
